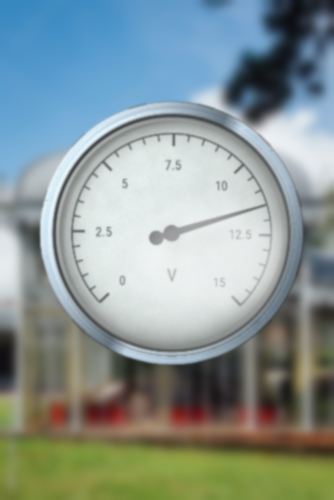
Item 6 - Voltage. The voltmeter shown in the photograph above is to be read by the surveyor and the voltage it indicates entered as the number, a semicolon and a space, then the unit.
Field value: 11.5; V
